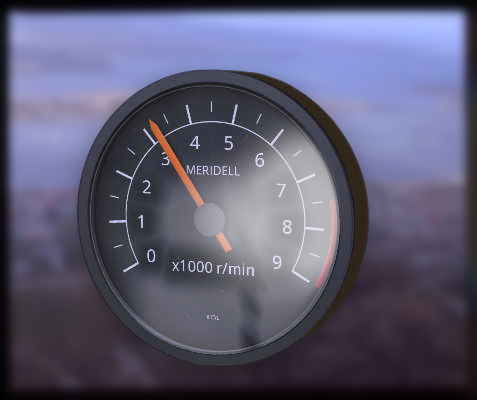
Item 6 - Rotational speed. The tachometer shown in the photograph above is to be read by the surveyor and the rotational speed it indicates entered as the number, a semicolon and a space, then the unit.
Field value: 3250; rpm
